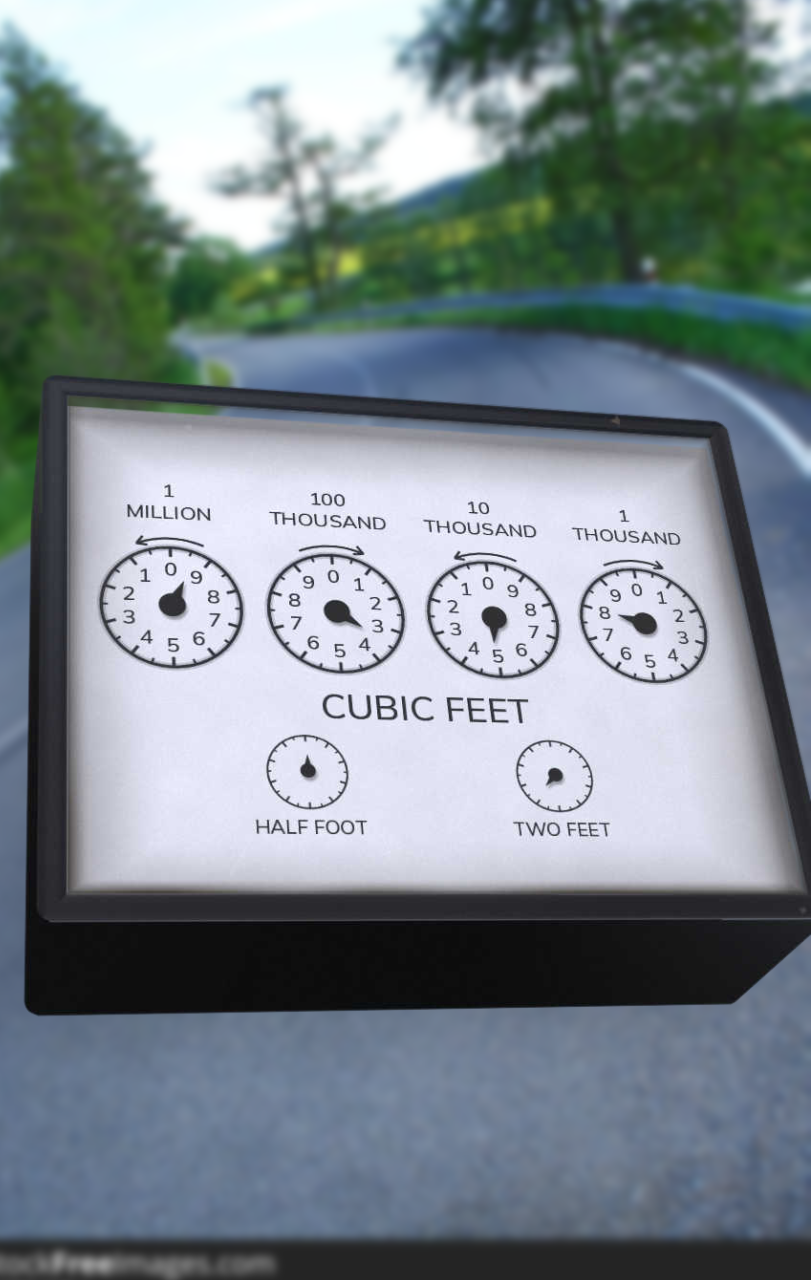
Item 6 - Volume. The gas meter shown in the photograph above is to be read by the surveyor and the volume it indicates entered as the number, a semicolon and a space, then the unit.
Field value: 934800; ft³
